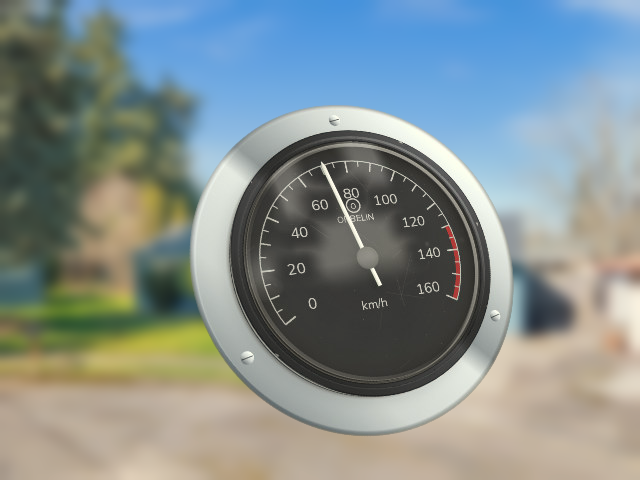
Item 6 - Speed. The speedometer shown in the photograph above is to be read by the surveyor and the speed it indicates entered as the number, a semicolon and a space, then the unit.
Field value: 70; km/h
